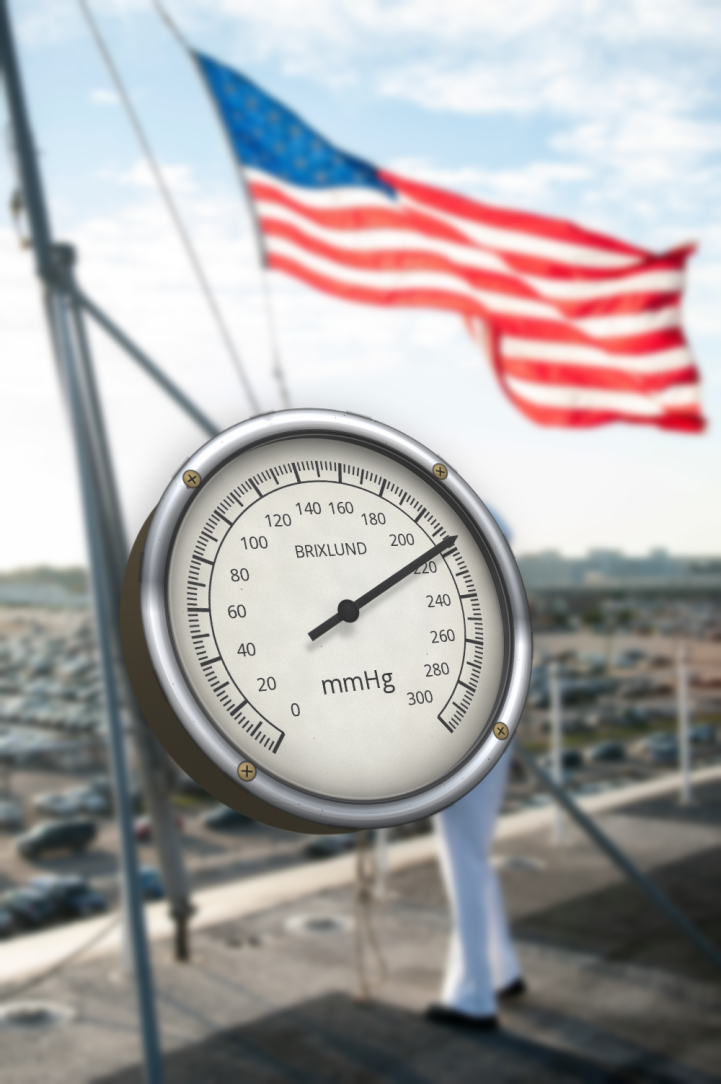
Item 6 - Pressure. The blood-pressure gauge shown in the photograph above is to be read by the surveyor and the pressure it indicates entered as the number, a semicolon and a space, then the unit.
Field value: 216; mmHg
